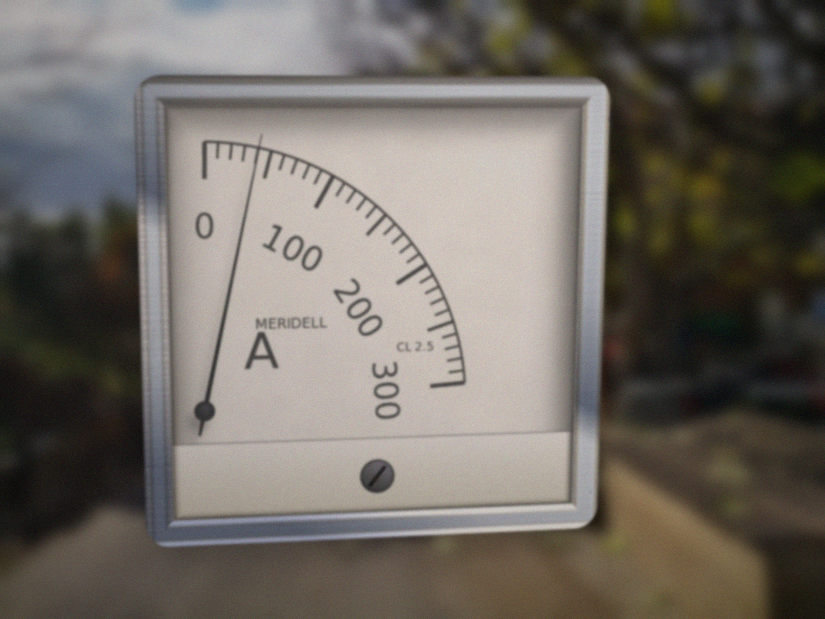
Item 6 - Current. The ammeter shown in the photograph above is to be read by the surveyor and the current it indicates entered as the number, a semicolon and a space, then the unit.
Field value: 40; A
